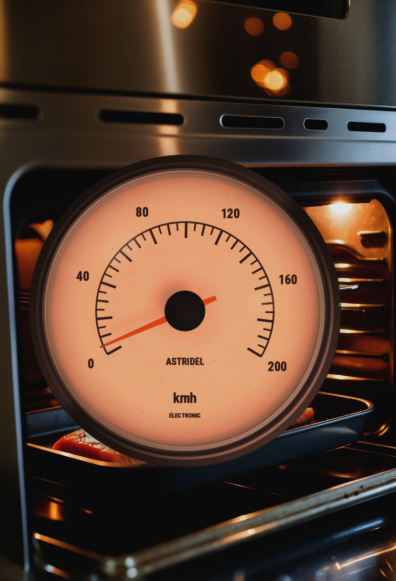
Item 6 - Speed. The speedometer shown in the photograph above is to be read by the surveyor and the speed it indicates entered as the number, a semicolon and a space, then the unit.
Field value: 5; km/h
